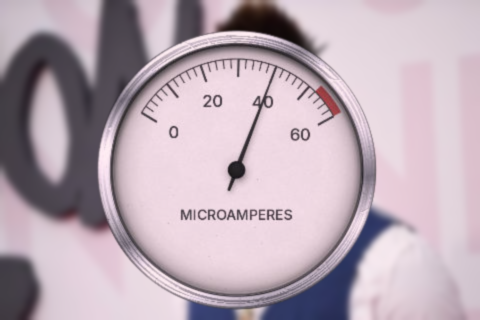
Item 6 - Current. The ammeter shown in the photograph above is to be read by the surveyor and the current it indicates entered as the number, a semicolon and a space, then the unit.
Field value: 40; µA
